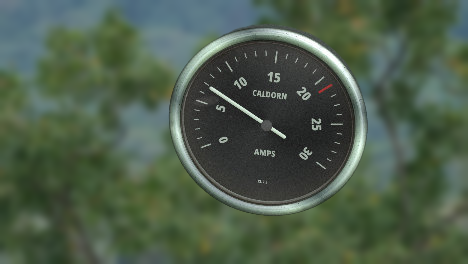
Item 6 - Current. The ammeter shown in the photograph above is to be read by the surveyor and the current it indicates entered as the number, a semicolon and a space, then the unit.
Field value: 7; A
